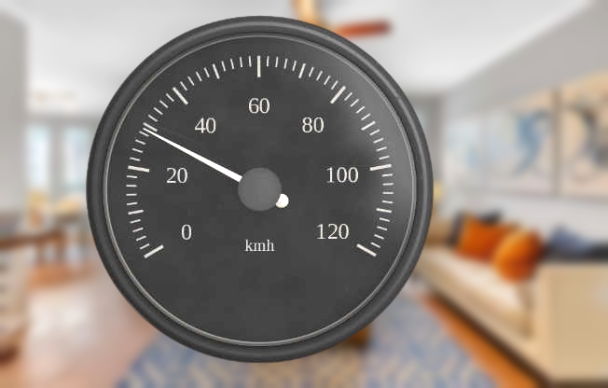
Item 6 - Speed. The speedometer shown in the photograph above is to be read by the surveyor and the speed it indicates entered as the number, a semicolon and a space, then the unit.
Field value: 29; km/h
